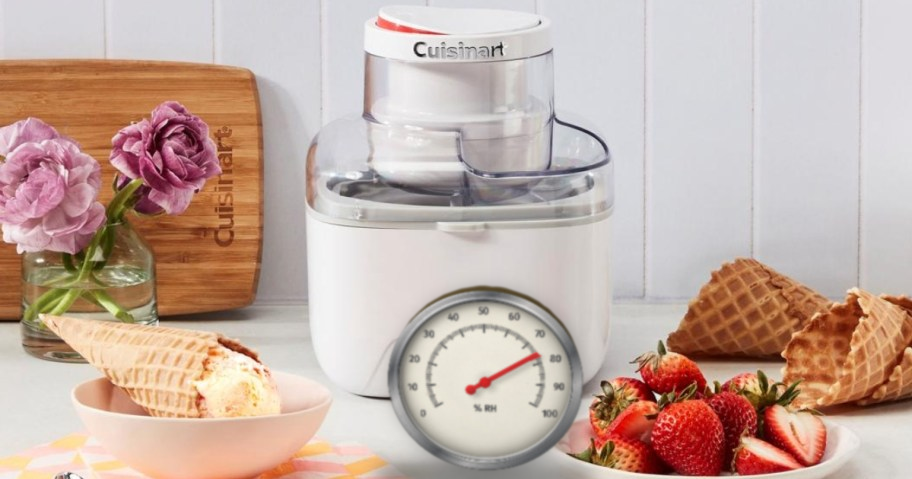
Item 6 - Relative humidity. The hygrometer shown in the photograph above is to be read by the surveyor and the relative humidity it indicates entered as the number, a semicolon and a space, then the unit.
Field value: 75; %
